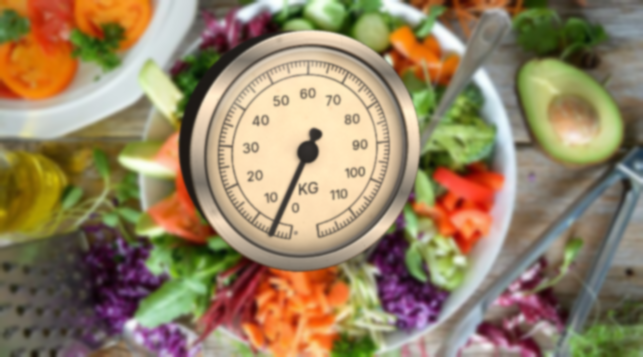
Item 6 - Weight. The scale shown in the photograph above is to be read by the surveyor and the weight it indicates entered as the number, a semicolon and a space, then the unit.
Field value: 5; kg
